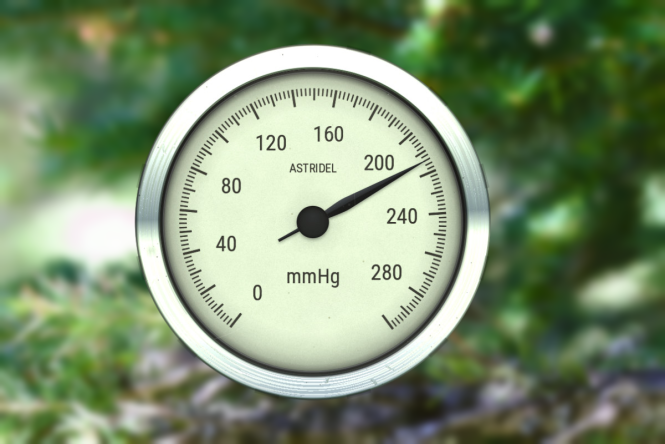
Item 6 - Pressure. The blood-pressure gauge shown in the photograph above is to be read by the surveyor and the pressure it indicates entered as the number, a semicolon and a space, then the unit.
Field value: 214; mmHg
